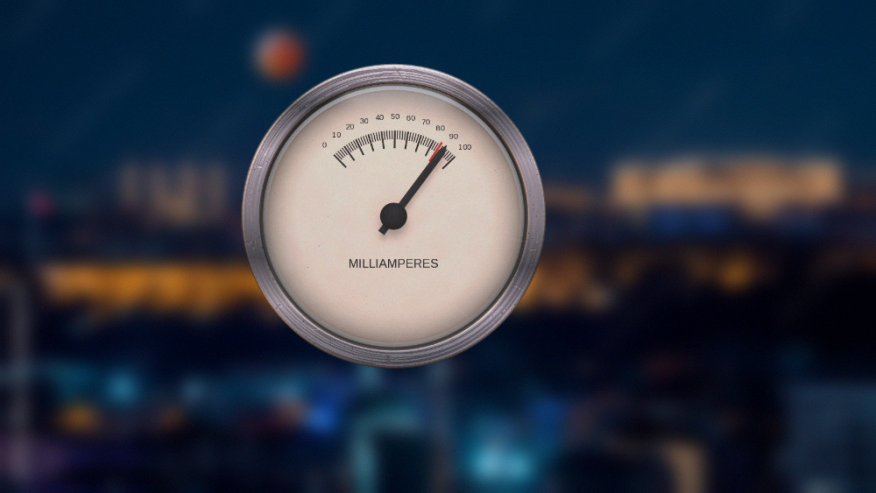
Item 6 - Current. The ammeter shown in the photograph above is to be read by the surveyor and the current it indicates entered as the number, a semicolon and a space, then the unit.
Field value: 90; mA
